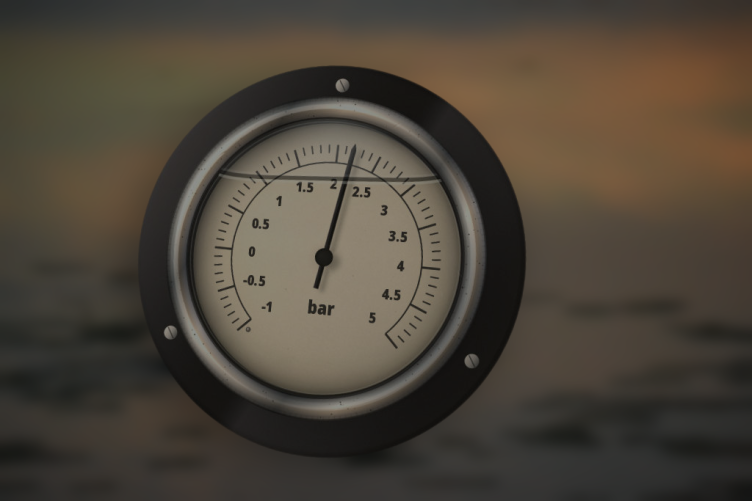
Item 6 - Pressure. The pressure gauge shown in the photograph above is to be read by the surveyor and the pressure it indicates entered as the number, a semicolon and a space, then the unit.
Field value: 2.2; bar
